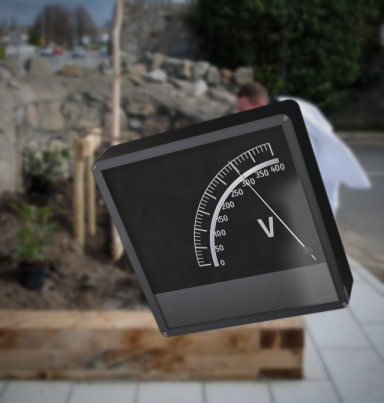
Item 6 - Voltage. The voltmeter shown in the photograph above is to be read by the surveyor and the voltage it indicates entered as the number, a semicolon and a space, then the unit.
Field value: 300; V
